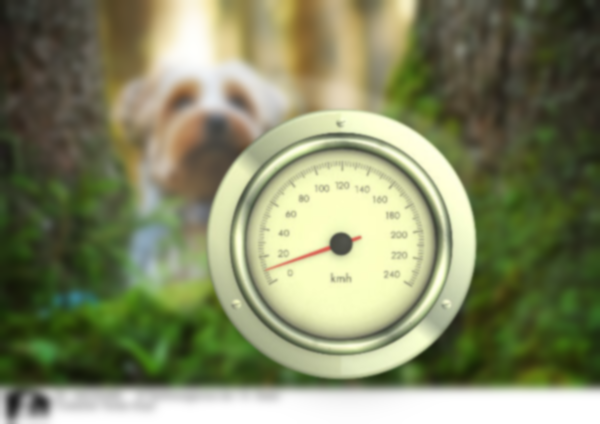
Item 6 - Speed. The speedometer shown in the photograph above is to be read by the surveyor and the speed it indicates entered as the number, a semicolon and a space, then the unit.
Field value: 10; km/h
